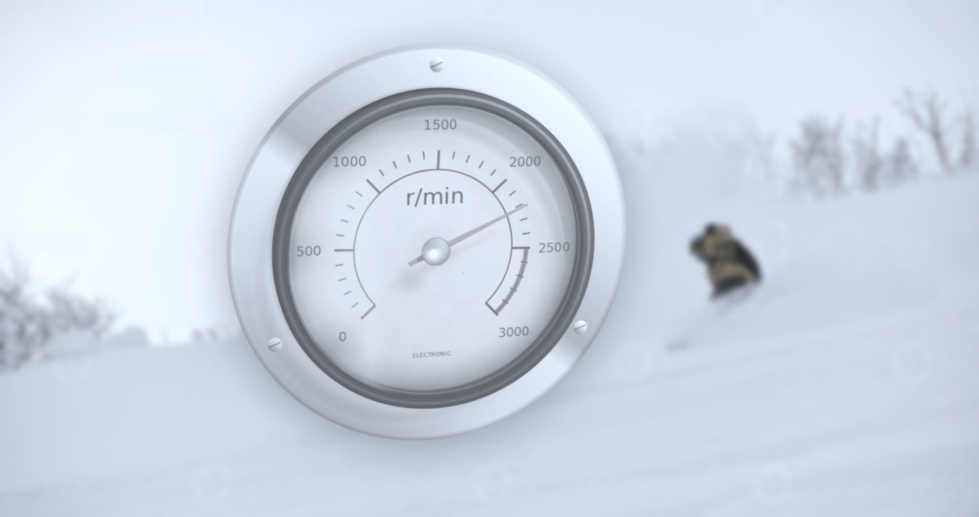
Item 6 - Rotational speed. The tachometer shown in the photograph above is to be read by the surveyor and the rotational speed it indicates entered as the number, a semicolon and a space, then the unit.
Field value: 2200; rpm
